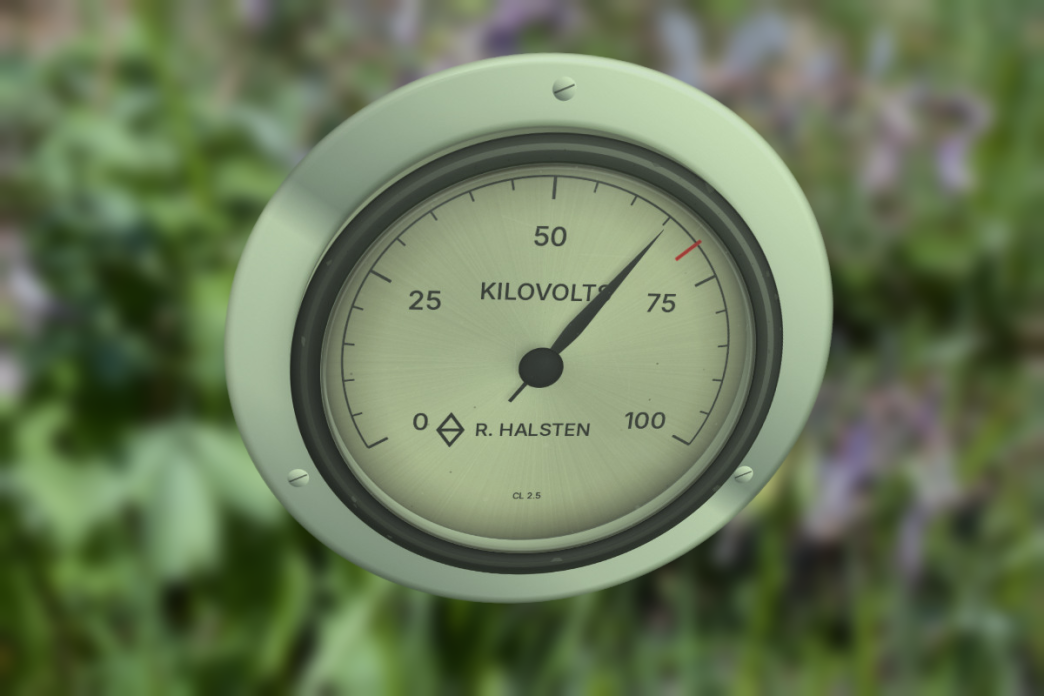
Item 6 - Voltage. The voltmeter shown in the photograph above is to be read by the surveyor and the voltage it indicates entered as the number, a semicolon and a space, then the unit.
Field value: 65; kV
